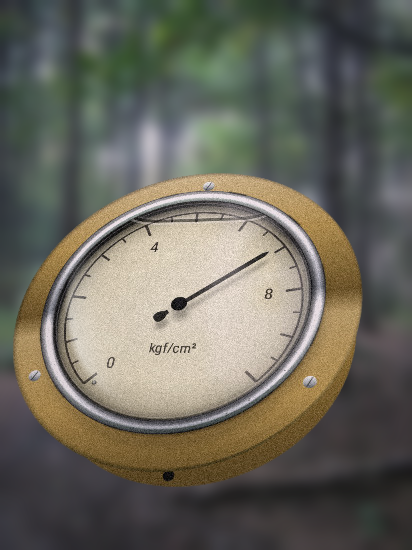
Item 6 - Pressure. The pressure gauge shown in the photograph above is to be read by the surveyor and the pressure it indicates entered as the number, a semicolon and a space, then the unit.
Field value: 7; kg/cm²
